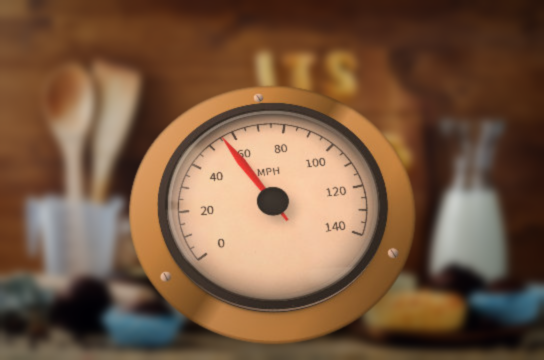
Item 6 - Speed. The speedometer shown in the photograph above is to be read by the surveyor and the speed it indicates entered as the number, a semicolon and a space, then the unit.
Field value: 55; mph
